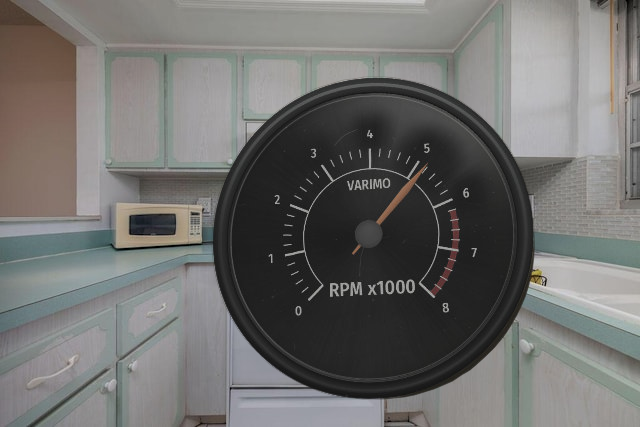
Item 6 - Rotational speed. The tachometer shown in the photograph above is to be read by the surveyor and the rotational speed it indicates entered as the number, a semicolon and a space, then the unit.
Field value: 5200; rpm
